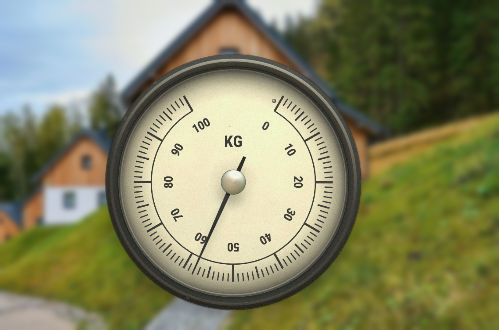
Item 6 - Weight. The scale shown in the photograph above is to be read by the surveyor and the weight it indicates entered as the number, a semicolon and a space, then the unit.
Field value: 58; kg
